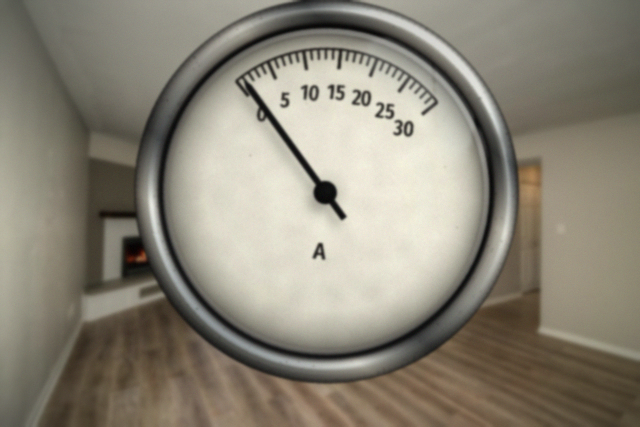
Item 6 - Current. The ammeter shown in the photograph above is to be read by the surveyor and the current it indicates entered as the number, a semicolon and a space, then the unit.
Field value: 1; A
